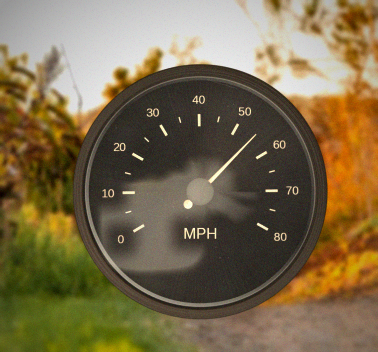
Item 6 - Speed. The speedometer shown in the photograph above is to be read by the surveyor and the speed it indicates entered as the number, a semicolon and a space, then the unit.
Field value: 55; mph
